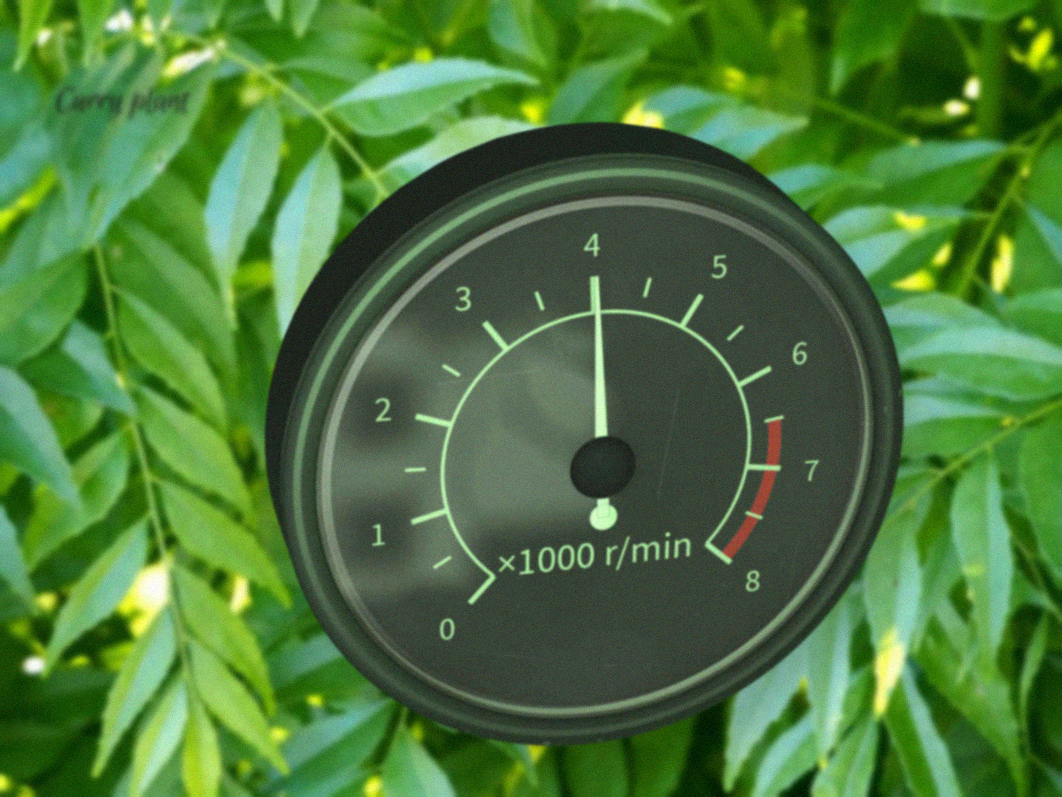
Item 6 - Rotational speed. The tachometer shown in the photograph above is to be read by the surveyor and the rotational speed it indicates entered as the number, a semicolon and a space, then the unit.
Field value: 4000; rpm
